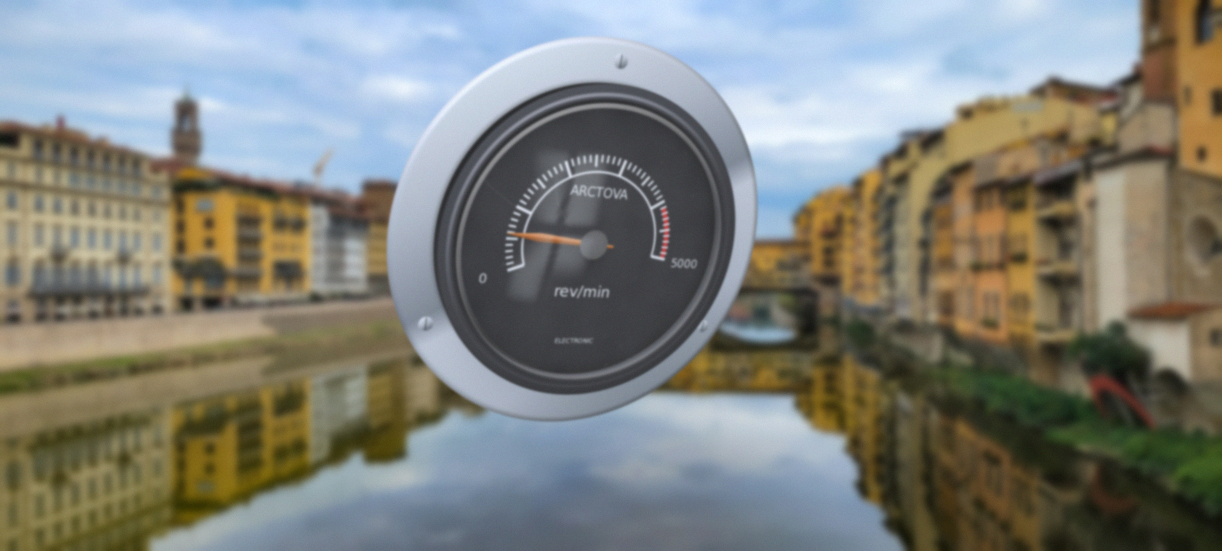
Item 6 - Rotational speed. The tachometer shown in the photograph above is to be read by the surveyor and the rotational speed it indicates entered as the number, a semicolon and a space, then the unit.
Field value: 600; rpm
